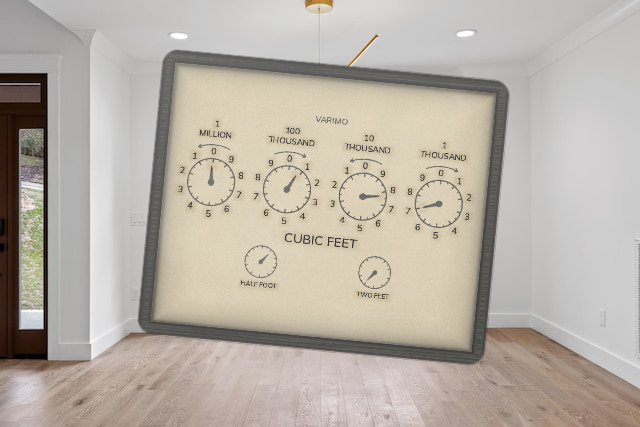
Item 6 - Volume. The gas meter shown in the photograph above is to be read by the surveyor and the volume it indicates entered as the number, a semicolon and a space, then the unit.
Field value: 7700; ft³
